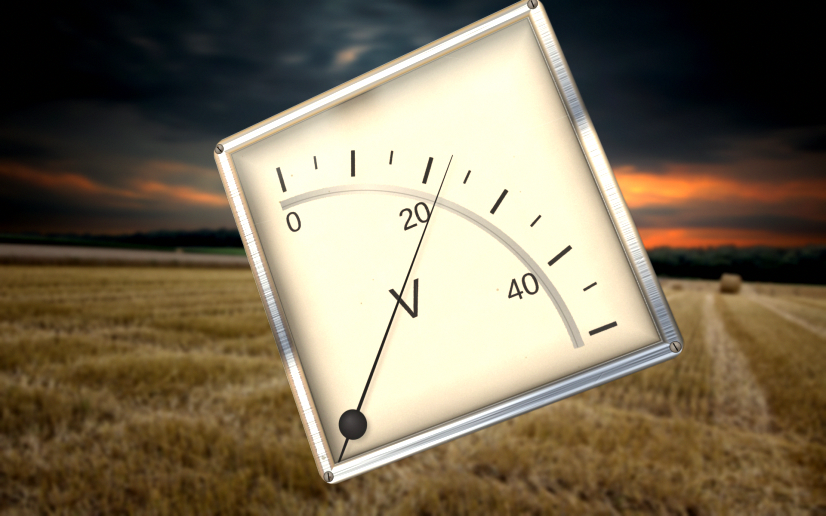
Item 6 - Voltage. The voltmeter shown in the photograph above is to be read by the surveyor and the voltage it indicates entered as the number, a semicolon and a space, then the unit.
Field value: 22.5; V
